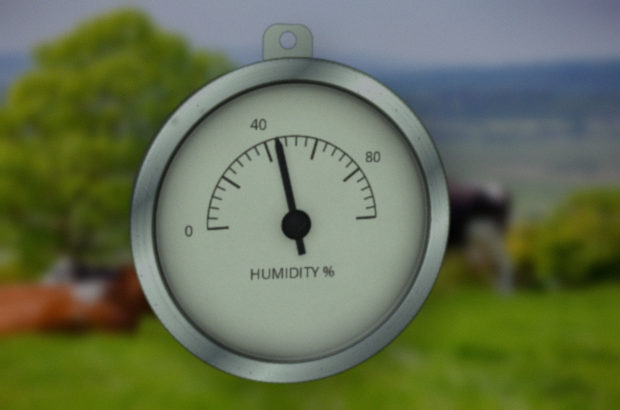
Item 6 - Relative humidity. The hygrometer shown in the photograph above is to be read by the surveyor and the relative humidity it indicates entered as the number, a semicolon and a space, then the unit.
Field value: 44; %
